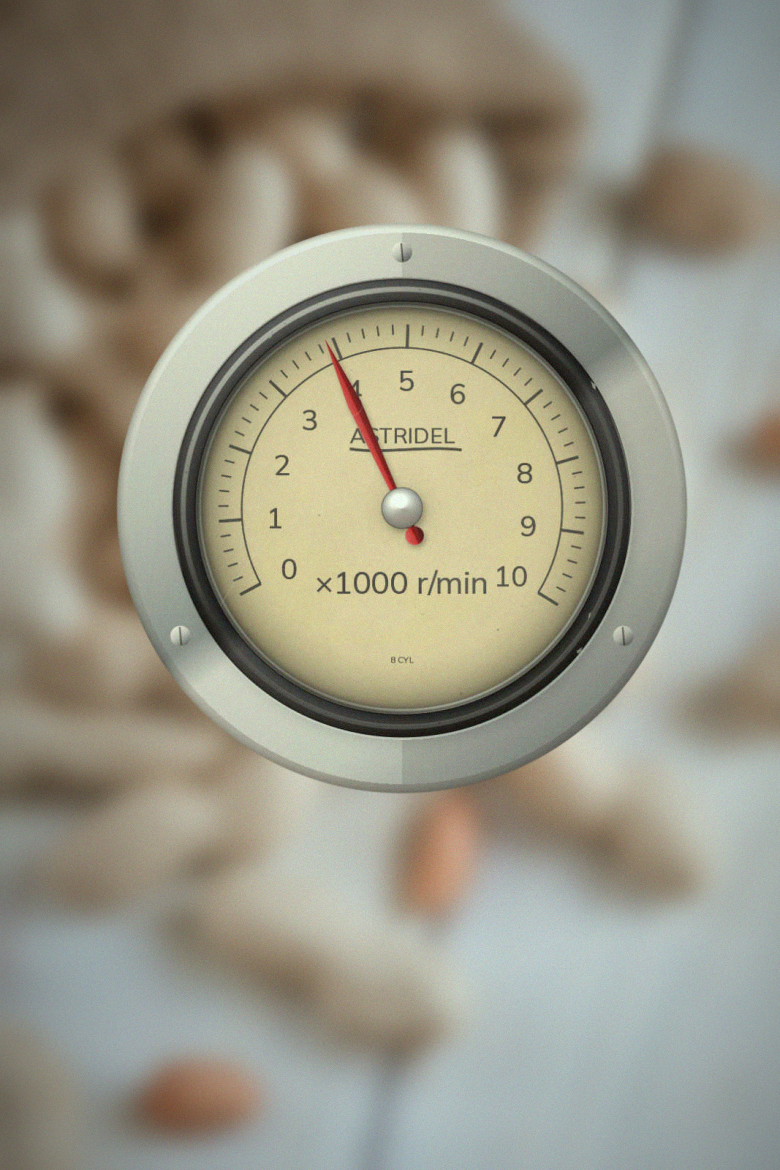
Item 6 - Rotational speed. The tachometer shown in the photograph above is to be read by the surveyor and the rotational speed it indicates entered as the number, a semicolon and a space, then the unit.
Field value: 3900; rpm
